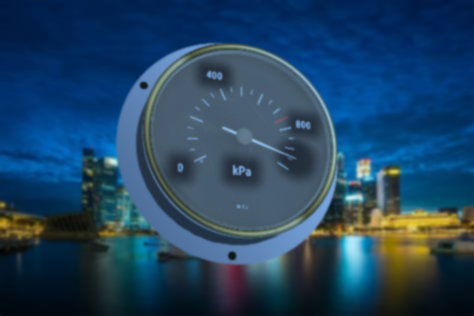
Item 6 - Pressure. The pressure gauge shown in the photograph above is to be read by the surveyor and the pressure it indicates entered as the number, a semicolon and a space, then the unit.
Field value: 950; kPa
